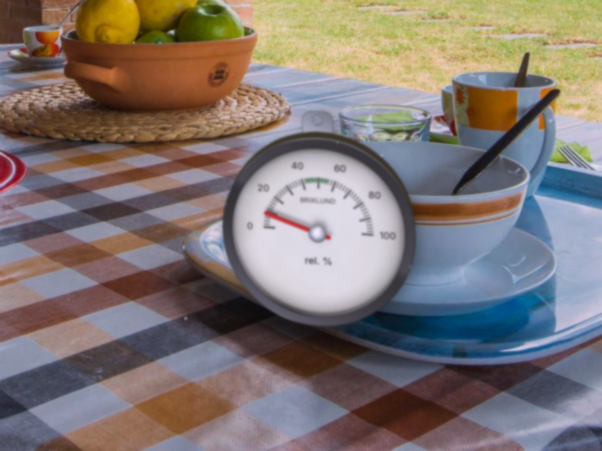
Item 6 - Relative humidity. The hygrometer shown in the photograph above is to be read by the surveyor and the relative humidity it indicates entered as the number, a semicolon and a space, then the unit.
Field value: 10; %
